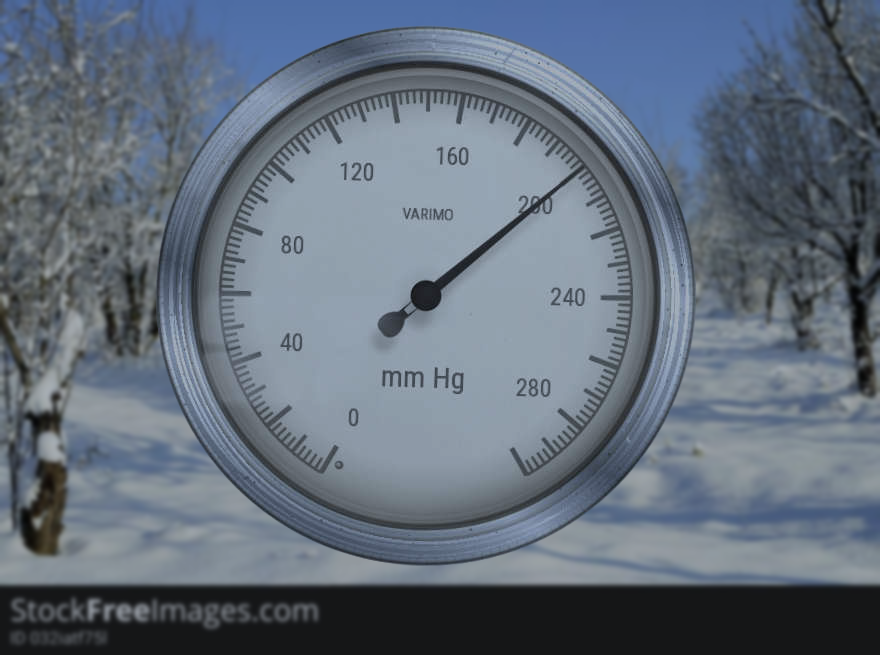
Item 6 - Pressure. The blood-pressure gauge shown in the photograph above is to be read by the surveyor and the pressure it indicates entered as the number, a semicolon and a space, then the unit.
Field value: 200; mmHg
